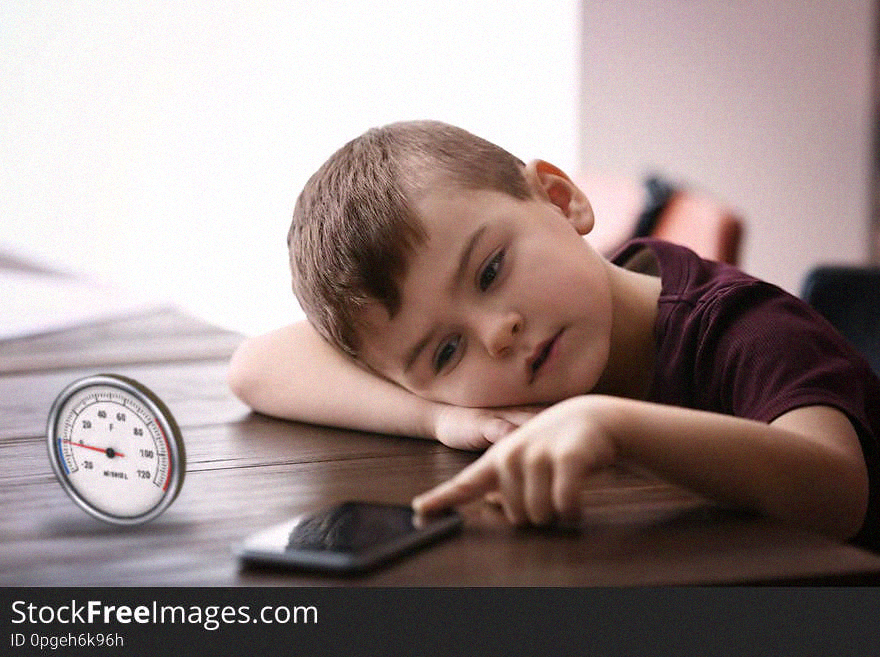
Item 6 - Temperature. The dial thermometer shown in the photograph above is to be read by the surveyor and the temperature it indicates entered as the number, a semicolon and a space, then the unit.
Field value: 0; °F
